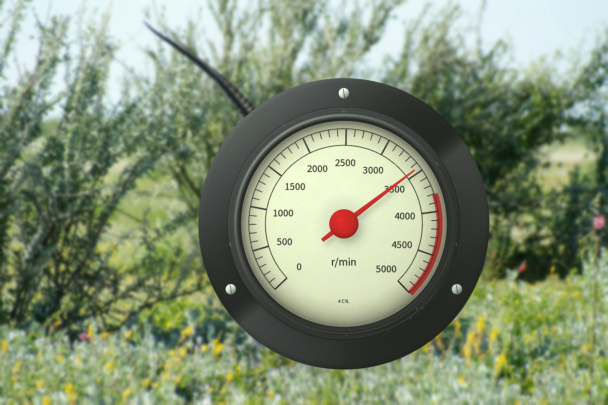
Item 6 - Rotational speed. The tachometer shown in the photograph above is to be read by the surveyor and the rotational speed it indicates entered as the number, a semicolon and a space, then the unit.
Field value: 3450; rpm
